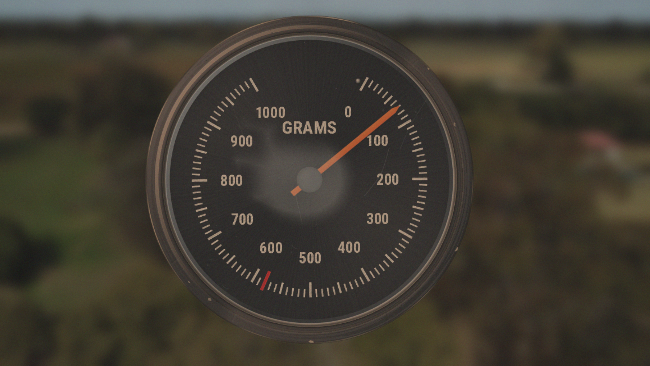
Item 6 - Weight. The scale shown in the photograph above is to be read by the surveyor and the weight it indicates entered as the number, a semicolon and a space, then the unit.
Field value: 70; g
